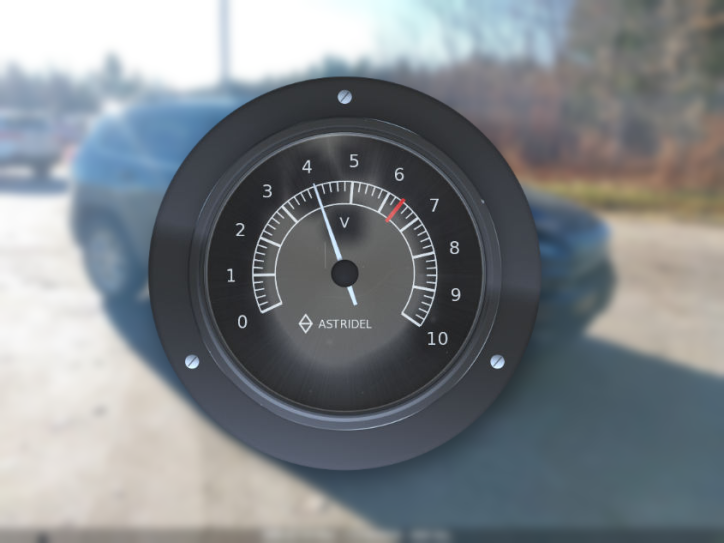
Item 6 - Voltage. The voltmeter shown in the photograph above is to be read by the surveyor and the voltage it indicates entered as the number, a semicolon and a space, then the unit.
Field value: 4; V
